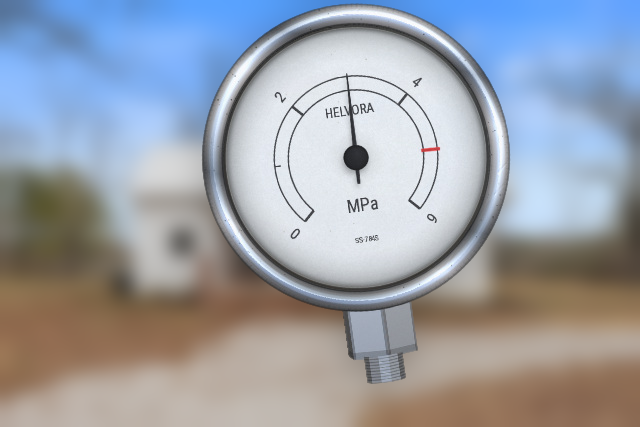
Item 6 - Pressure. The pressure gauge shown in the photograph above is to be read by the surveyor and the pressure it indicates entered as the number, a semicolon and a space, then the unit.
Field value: 3; MPa
